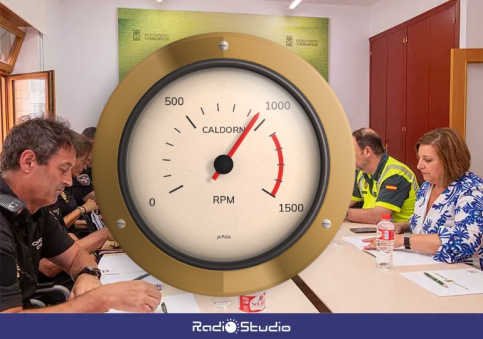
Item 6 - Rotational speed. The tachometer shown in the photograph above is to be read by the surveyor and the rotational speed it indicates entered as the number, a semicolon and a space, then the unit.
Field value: 950; rpm
